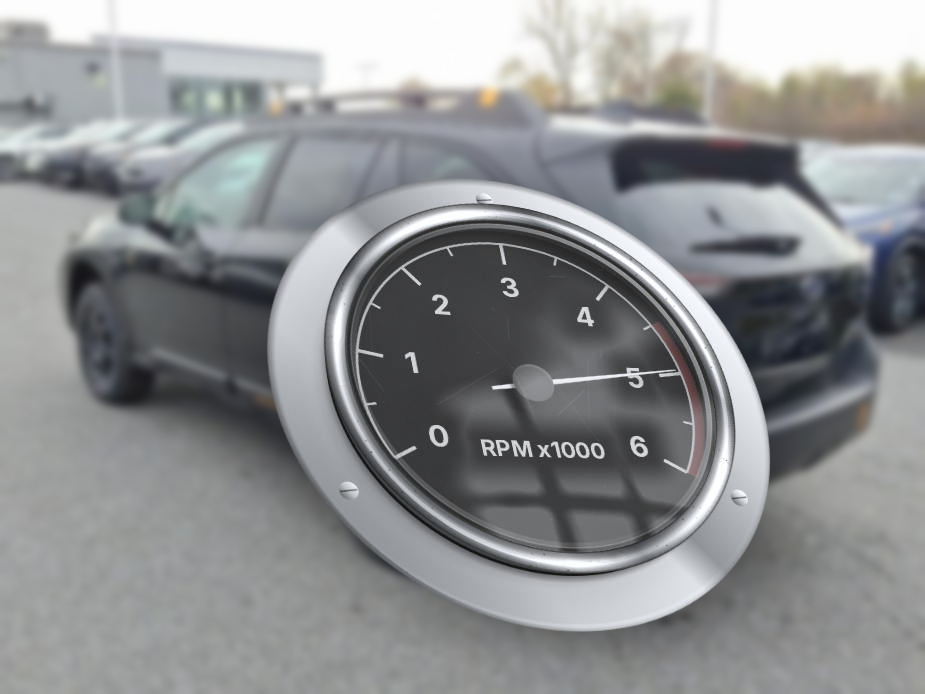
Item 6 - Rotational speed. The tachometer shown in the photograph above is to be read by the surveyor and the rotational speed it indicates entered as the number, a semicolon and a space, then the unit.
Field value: 5000; rpm
